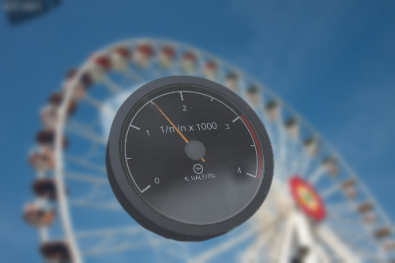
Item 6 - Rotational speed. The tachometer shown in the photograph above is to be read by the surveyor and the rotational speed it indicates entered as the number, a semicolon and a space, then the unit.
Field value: 1500; rpm
